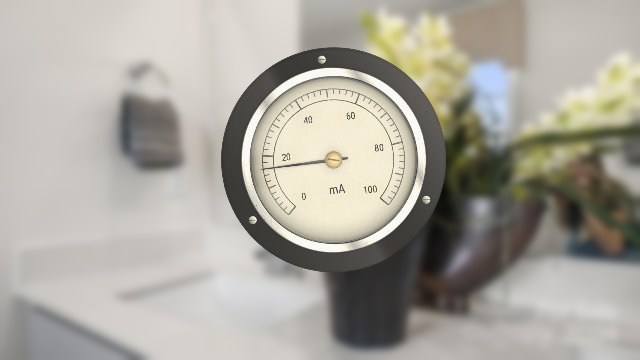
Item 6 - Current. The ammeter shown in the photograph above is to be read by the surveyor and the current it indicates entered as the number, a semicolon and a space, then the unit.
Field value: 16; mA
